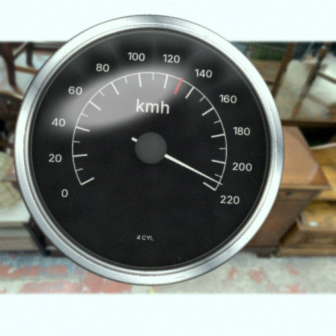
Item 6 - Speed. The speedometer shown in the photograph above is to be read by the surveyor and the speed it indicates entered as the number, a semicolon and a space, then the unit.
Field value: 215; km/h
